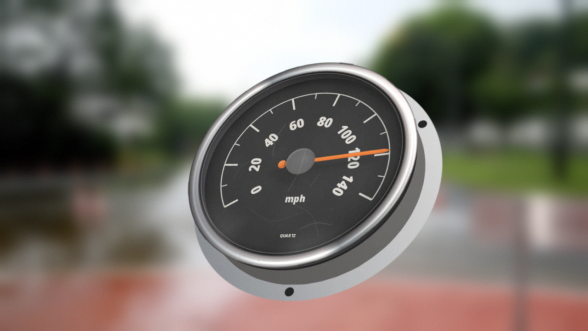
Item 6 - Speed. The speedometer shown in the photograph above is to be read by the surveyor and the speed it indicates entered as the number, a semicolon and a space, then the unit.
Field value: 120; mph
